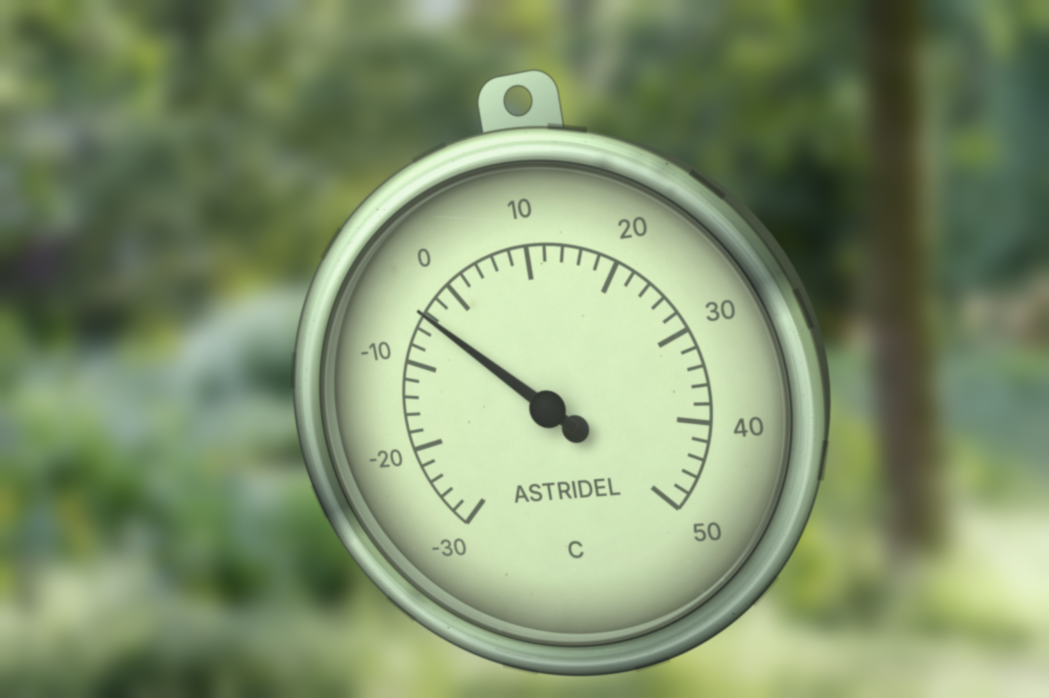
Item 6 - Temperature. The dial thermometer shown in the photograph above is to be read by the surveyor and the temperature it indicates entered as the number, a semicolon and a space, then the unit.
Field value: -4; °C
